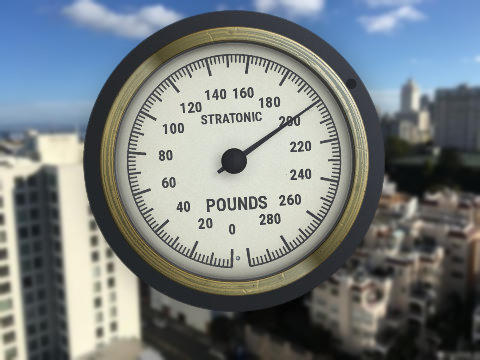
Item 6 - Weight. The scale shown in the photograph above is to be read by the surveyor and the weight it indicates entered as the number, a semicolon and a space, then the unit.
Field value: 200; lb
